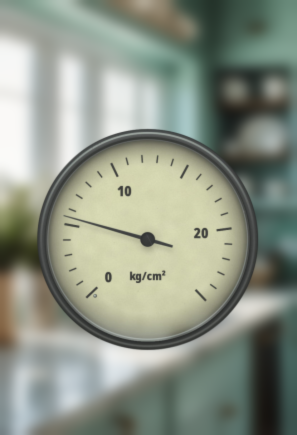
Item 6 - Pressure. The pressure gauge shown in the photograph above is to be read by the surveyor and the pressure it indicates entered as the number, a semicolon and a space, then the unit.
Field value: 5.5; kg/cm²
